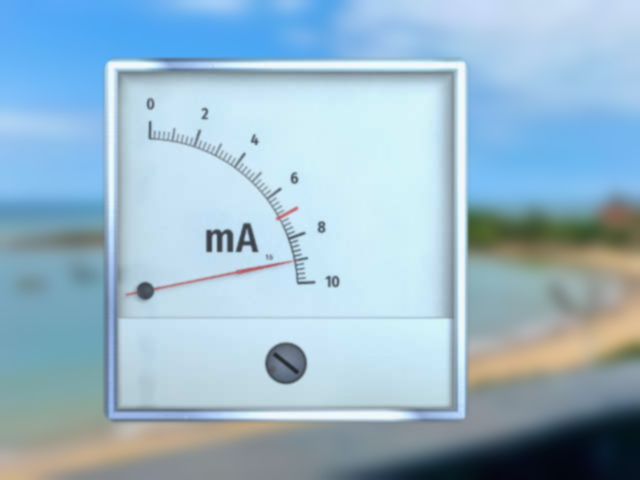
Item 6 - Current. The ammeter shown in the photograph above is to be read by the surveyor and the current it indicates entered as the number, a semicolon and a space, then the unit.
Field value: 9; mA
